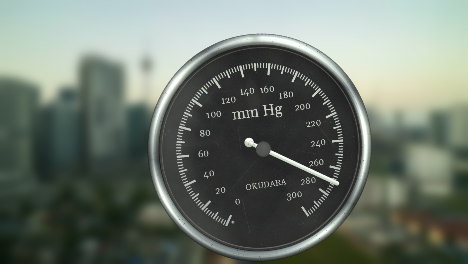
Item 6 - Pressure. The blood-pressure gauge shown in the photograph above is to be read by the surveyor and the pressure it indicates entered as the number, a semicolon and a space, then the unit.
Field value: 270; mmHg
